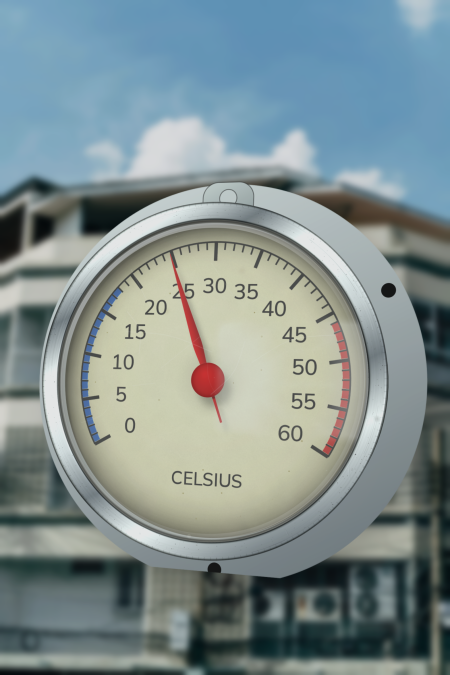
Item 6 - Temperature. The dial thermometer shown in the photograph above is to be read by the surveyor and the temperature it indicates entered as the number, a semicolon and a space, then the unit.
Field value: 25; °C
